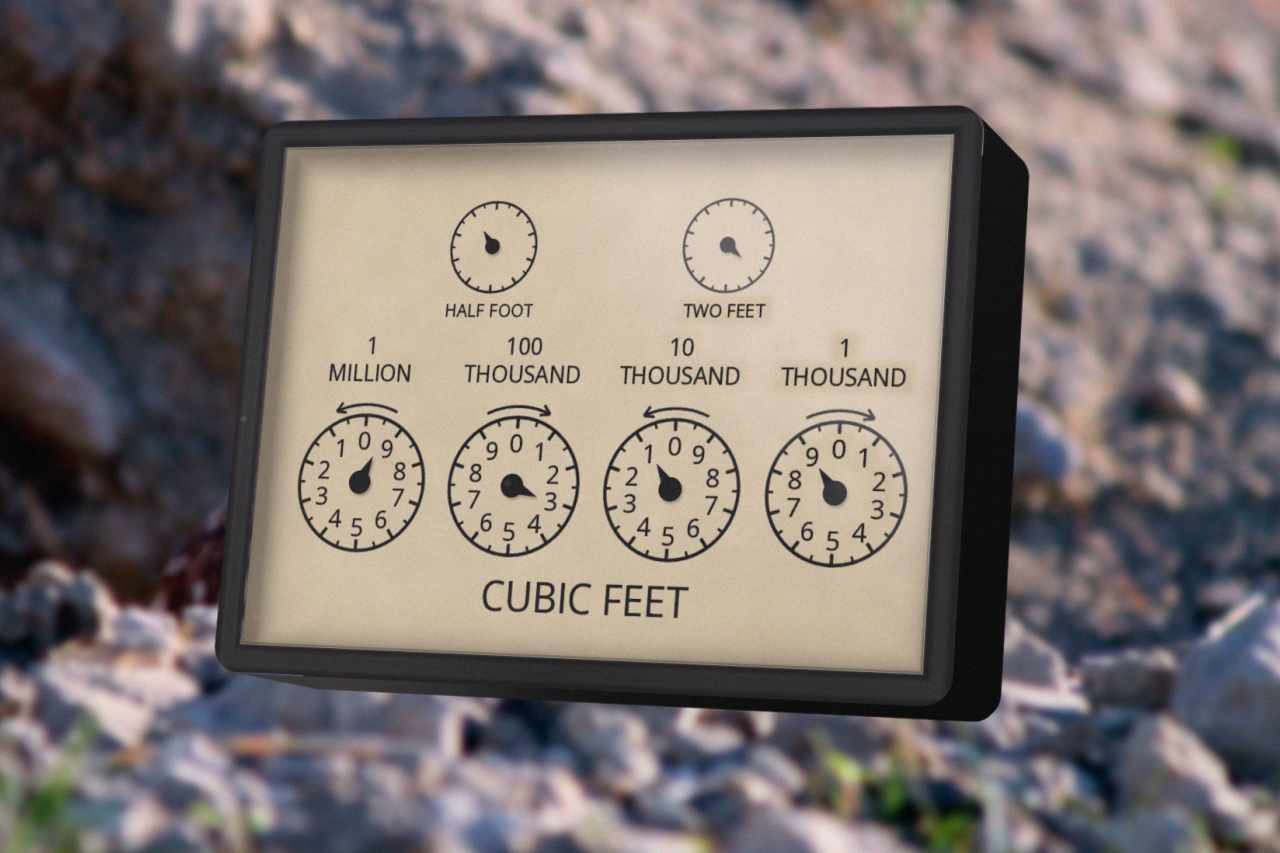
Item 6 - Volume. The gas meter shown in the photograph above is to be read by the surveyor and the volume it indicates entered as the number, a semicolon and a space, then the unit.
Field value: 930900; ft³
